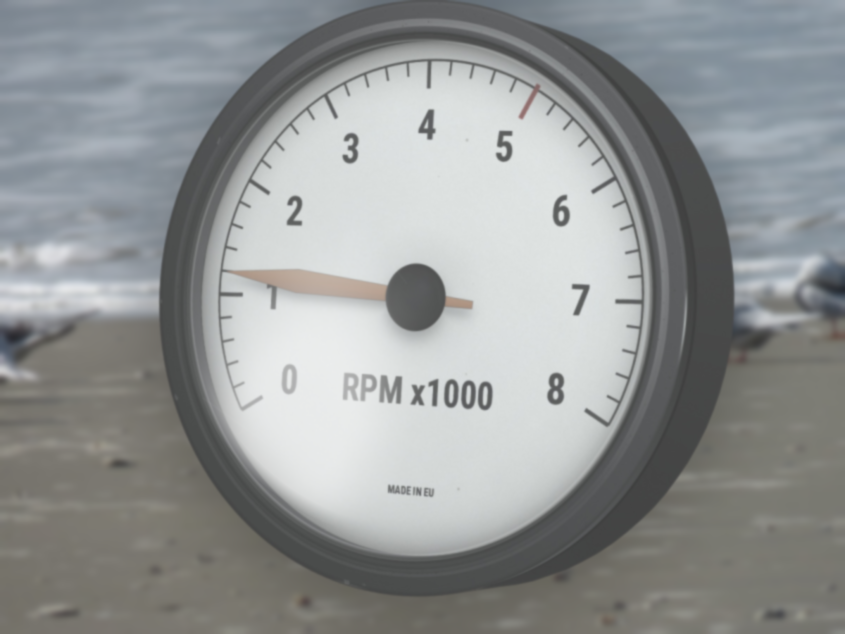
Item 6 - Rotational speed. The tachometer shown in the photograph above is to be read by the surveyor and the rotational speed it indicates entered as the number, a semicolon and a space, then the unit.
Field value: 1200; rpm
